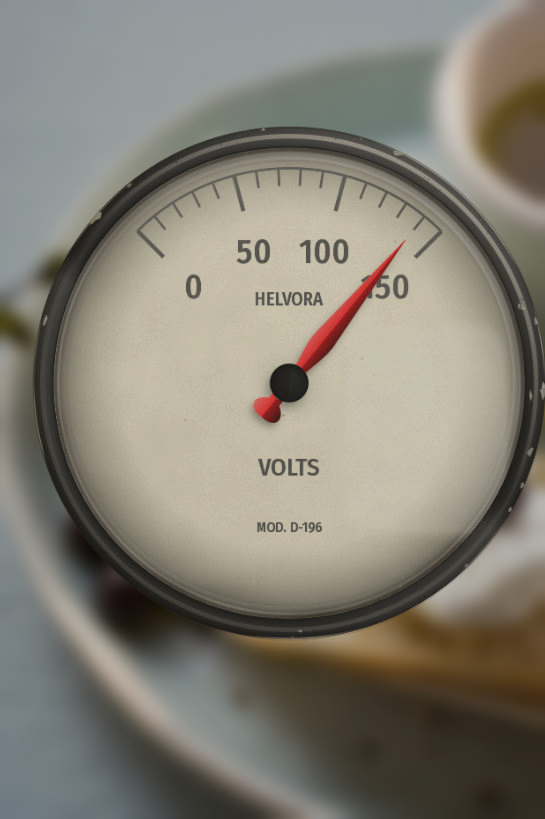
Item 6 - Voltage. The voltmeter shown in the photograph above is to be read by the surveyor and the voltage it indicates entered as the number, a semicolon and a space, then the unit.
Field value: 140; V
